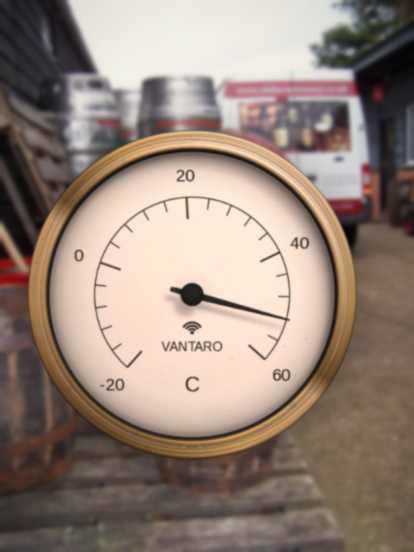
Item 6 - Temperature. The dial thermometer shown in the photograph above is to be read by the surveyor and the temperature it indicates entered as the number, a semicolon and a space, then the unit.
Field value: 52; °C
